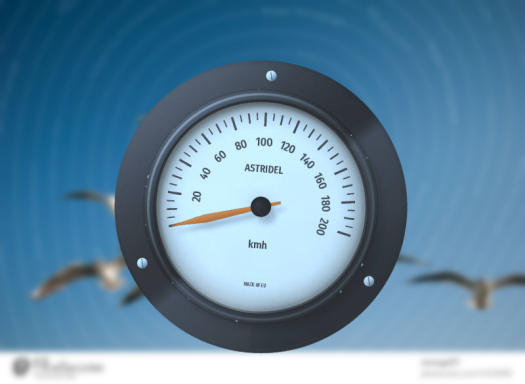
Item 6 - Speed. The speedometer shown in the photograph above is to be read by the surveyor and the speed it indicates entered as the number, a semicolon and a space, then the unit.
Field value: 0; km/h
